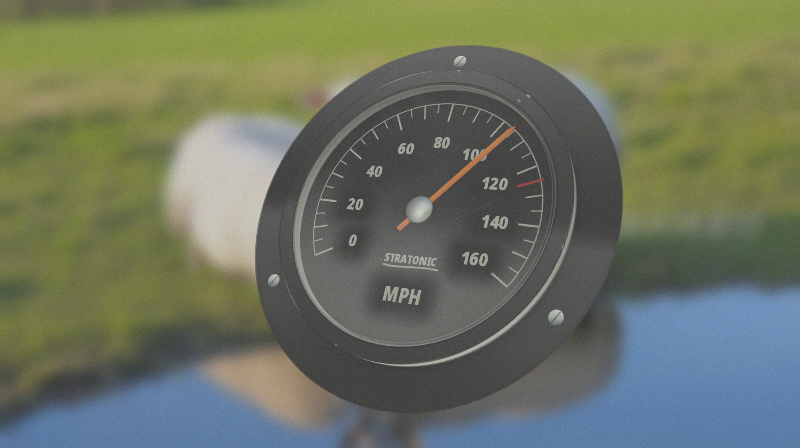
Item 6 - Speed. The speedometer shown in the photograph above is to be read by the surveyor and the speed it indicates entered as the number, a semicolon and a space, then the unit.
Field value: 105; mph
